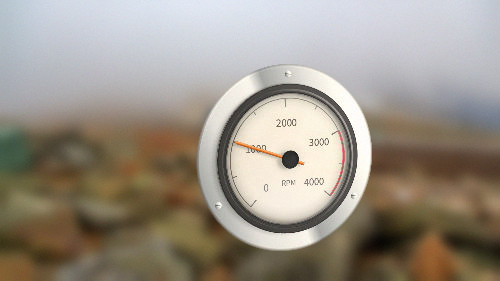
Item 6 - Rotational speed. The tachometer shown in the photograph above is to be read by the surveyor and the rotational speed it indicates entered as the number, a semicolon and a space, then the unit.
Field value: 1000; rpm
